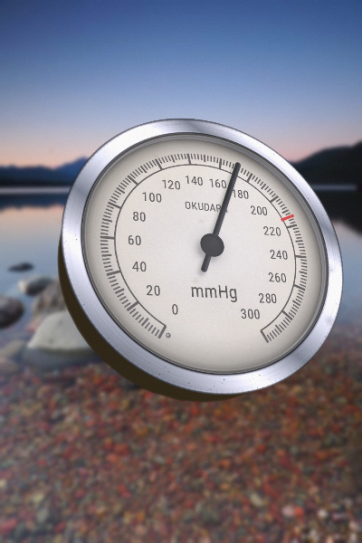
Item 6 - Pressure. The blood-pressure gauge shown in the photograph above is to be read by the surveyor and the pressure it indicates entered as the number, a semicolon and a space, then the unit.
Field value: 170; mmHg
